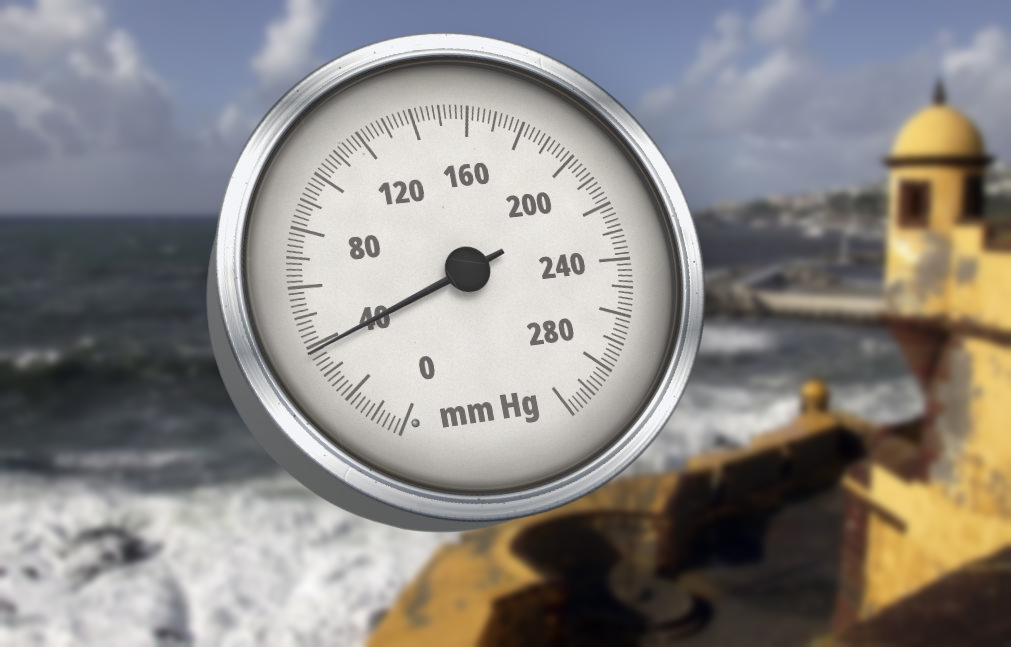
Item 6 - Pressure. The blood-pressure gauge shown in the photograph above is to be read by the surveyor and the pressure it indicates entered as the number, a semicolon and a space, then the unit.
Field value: 38; mmHg
